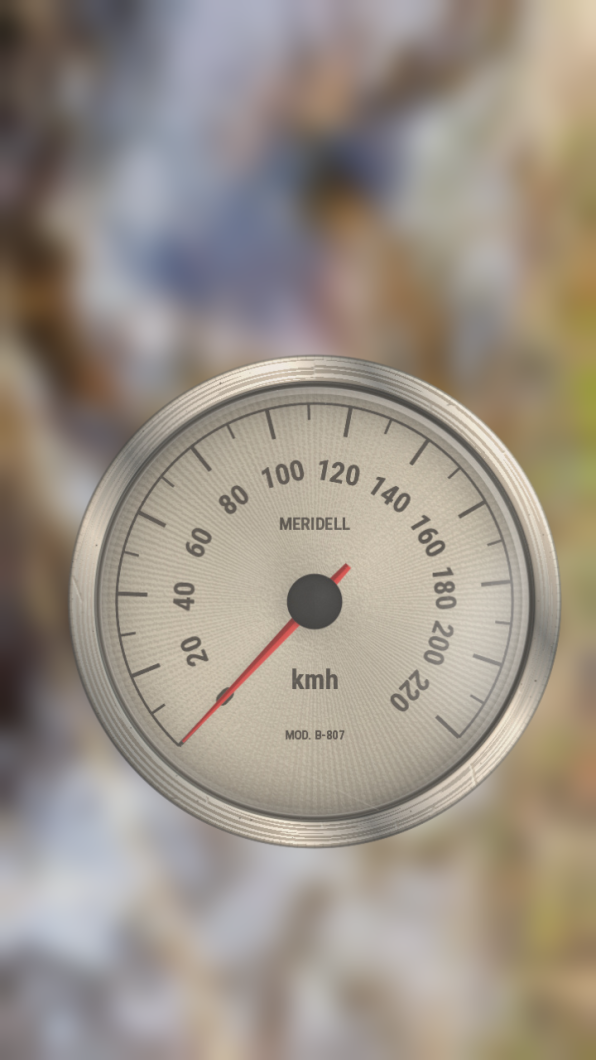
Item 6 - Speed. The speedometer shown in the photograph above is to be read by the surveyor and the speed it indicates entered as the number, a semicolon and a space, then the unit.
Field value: 0; km/h
